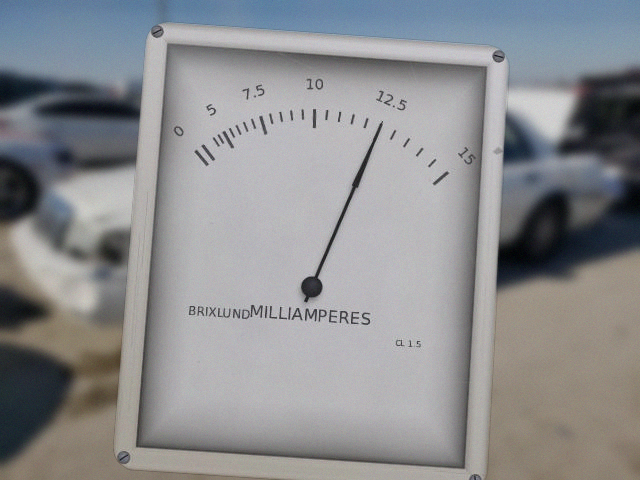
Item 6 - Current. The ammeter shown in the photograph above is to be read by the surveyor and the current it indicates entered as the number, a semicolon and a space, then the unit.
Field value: 12.5; mA
